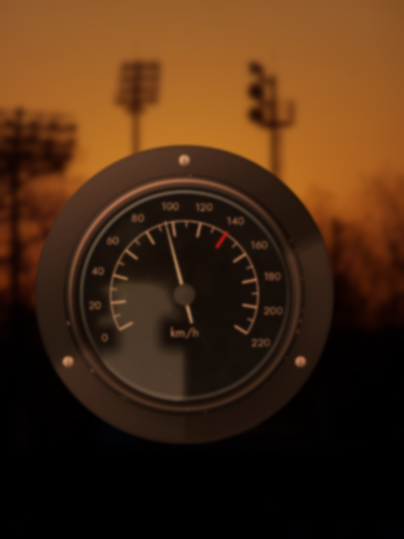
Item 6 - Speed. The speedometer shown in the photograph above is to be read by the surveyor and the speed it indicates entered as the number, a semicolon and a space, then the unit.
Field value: 95; km/h
